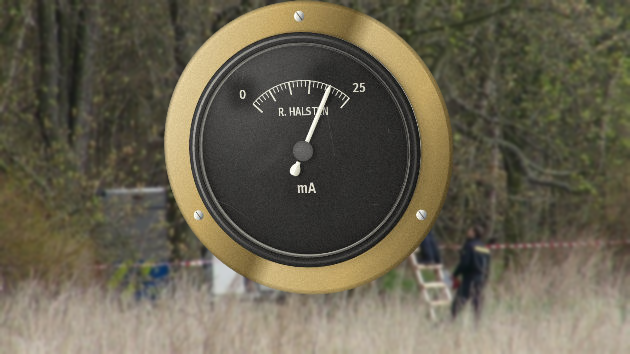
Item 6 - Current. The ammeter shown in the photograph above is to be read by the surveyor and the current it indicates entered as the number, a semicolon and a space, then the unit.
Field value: 20; mA
